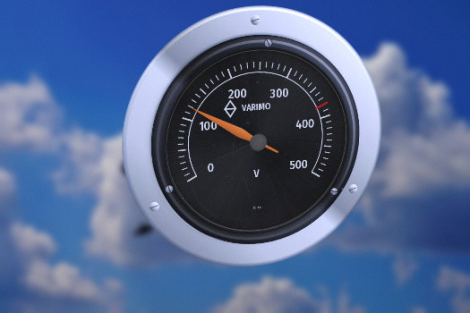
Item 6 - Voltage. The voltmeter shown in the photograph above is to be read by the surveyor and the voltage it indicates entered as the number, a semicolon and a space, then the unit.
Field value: 120; V
